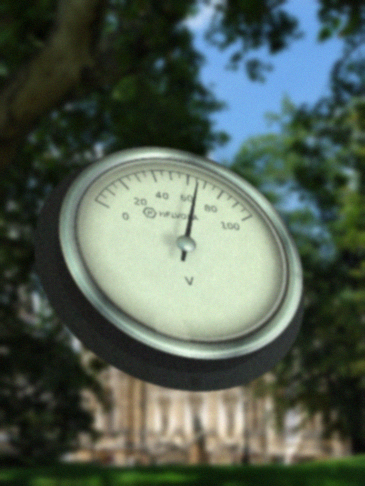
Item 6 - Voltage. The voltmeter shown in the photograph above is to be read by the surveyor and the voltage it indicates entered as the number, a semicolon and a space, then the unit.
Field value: 65; V
